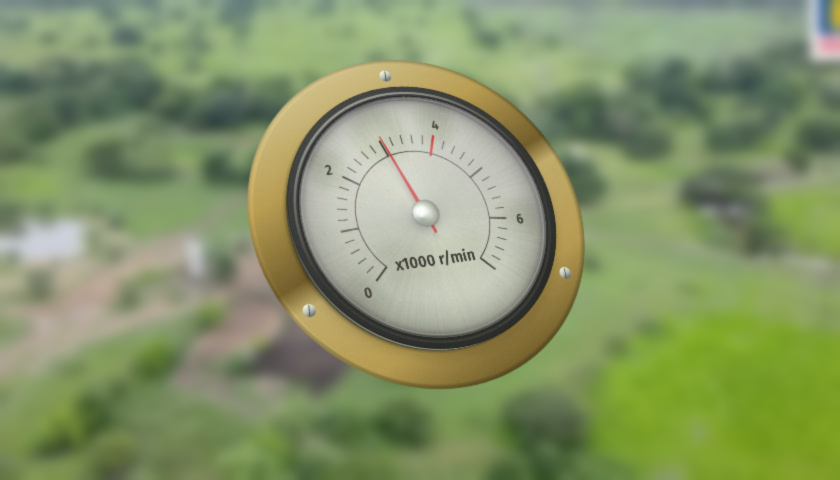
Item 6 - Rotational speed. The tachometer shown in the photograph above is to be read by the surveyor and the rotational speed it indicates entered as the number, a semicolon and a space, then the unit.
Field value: 3000; rpm
